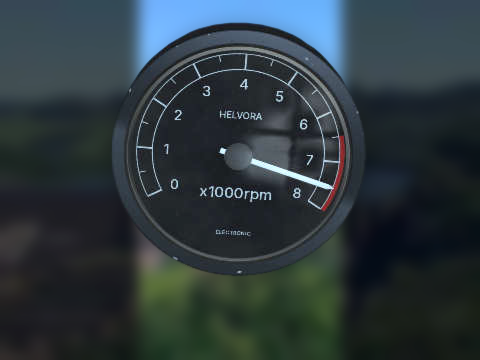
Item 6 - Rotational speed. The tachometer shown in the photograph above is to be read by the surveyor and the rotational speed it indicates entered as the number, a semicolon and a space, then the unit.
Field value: 7500; rpm
